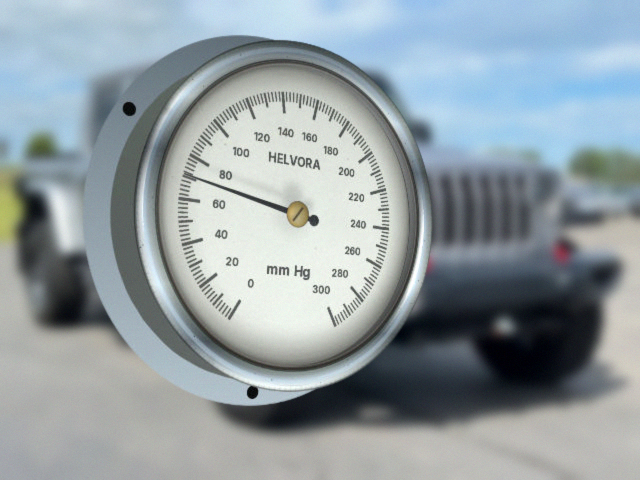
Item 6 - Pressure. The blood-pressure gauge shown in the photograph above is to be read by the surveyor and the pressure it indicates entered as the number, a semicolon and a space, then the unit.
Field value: 70; mmHg
